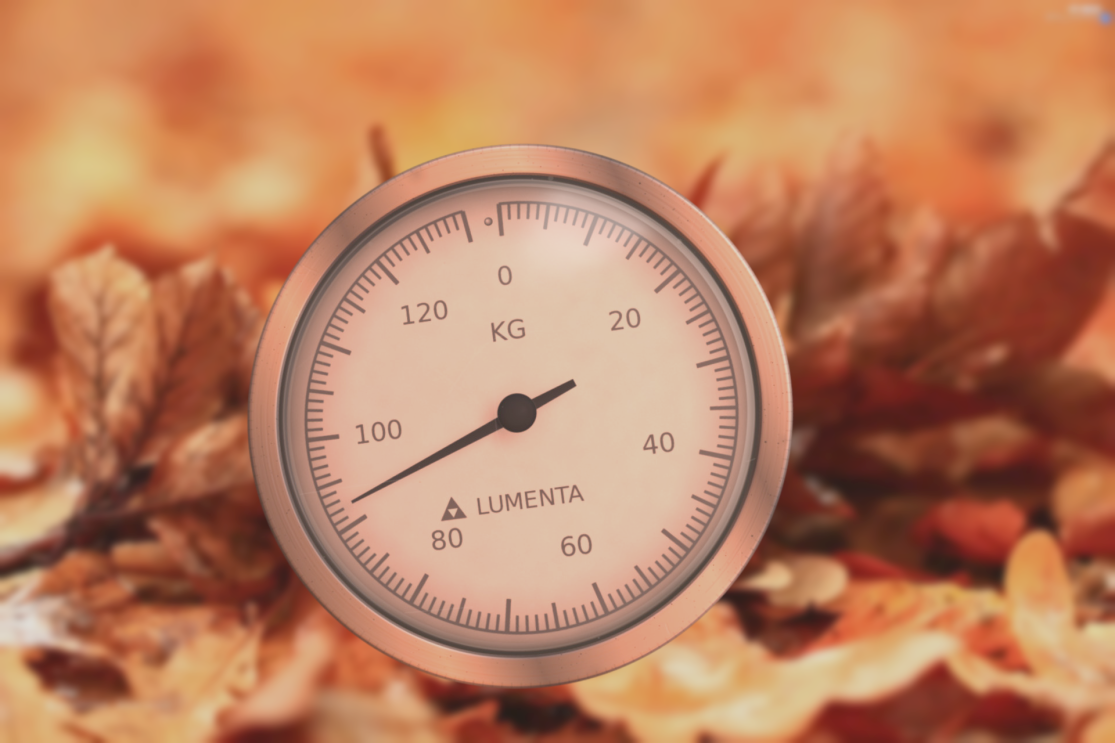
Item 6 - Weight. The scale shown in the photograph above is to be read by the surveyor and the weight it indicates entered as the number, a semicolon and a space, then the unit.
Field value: 92; kg
